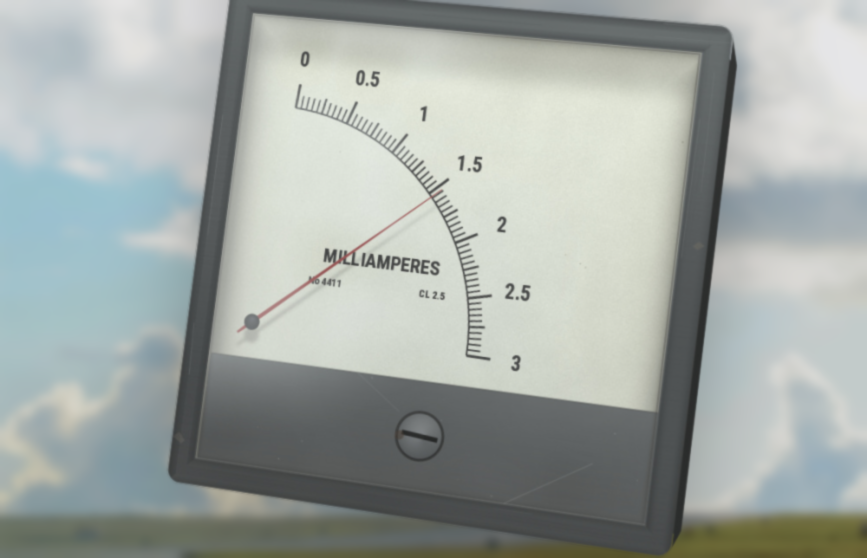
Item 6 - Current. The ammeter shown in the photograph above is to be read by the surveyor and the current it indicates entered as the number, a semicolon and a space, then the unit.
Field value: 1.55; mA
